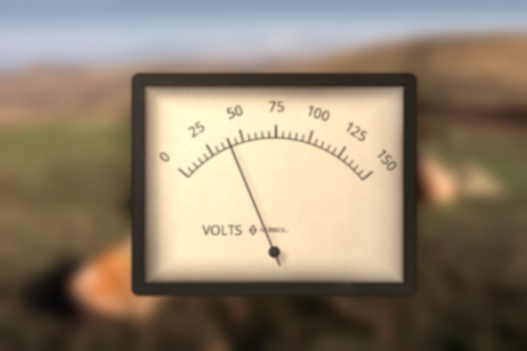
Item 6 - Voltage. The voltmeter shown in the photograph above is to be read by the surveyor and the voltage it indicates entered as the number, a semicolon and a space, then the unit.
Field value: 40; V
